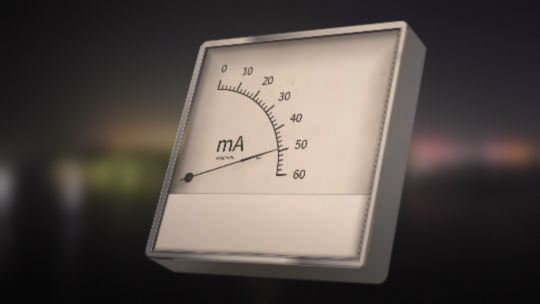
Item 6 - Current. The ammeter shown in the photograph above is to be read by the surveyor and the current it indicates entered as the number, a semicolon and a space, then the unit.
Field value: 50; mA
